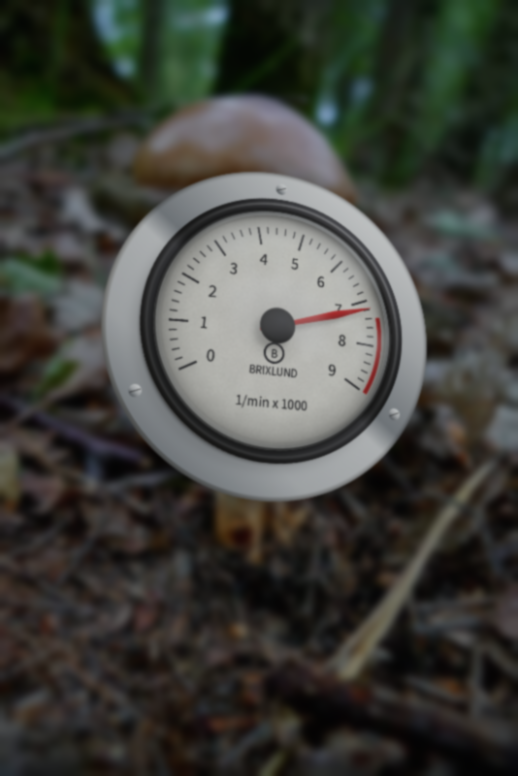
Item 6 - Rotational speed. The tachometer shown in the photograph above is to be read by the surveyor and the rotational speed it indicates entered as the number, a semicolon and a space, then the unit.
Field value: 7200; rpm
